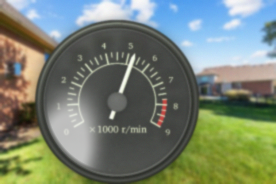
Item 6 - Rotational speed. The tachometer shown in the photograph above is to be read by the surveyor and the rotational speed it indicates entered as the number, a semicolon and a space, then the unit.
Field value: 5250; rpm
